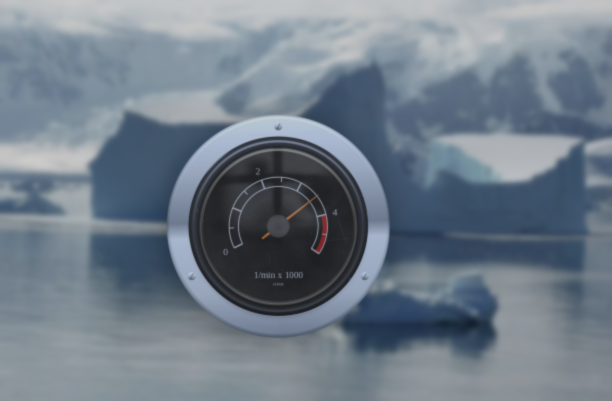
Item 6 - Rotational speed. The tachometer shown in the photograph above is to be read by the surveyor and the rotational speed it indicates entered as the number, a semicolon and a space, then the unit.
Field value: 3500; rpm
